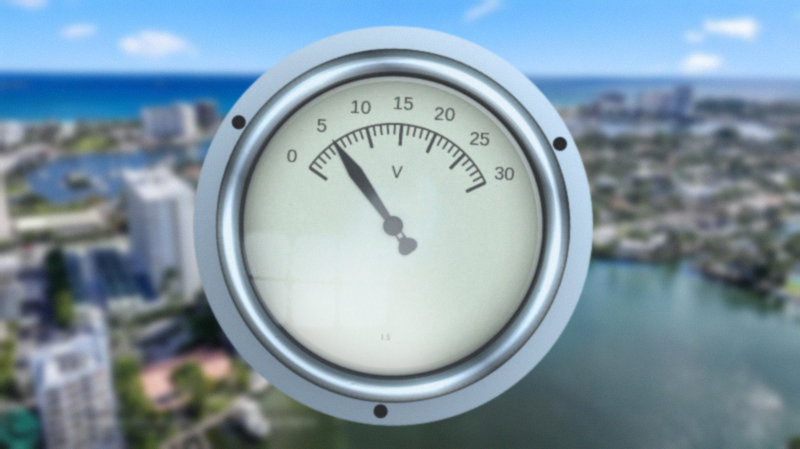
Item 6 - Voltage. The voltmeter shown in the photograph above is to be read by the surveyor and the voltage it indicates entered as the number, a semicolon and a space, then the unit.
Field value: 5; V
